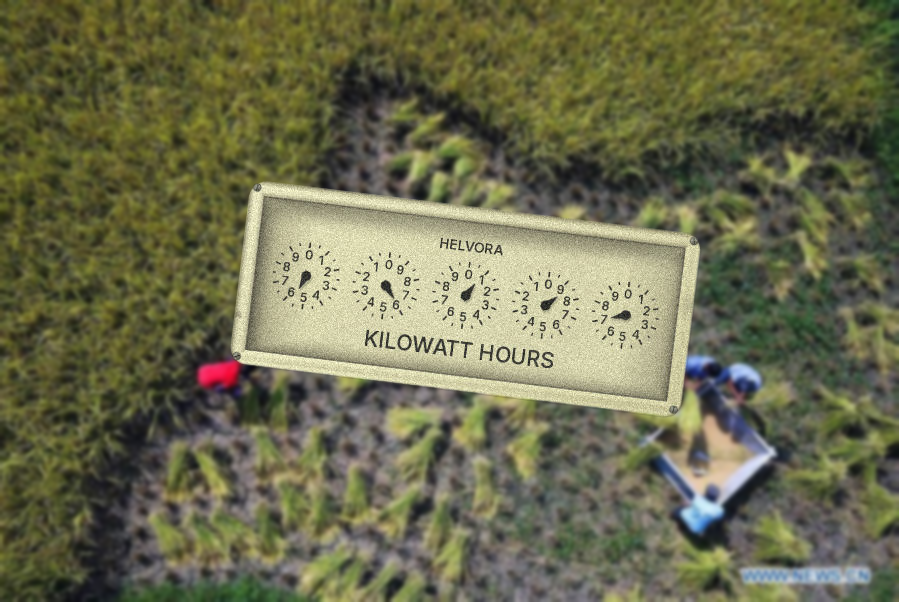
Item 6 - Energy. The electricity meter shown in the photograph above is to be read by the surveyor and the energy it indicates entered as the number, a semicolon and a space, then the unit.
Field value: 56087; kWh
